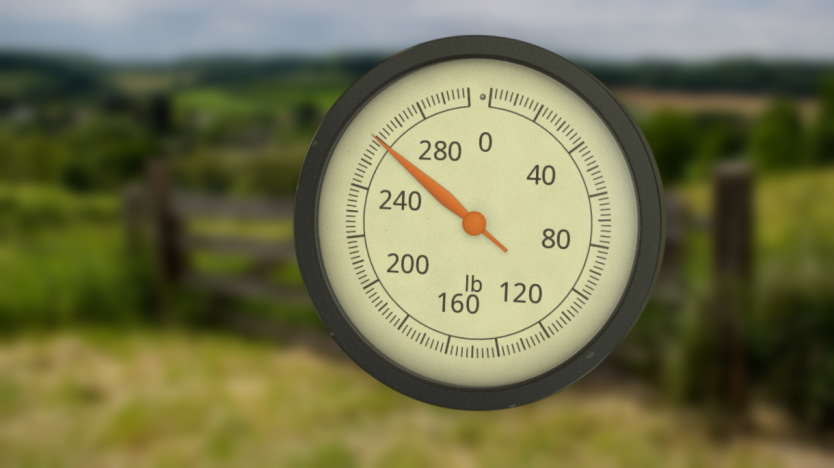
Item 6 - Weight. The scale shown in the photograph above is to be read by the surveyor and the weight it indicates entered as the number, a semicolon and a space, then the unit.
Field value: 260; lb
